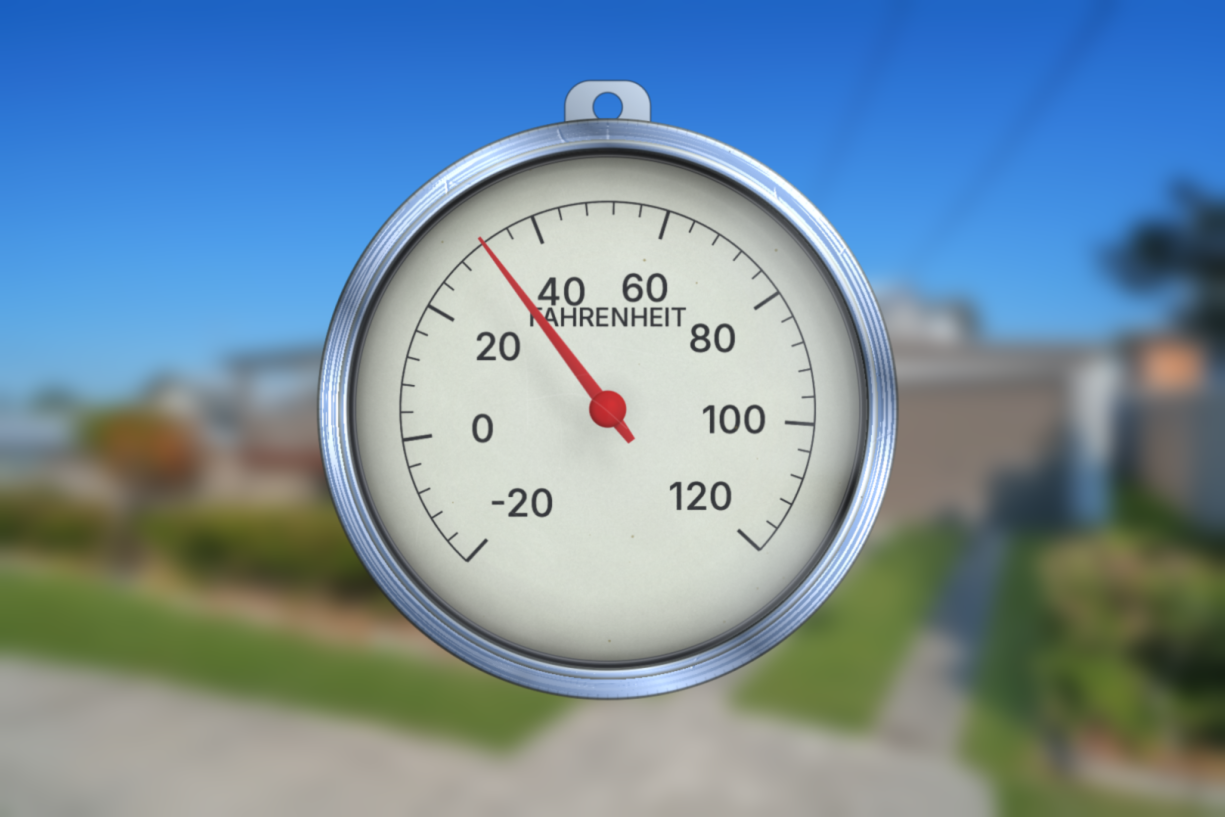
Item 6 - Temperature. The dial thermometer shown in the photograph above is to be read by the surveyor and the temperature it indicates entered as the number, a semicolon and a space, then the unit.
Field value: 32; °F
